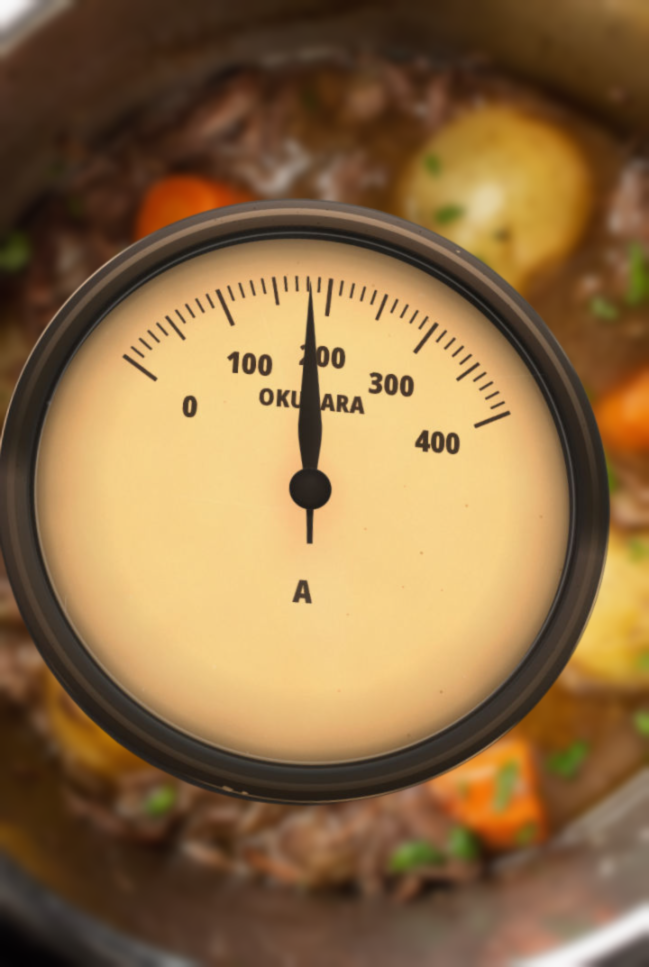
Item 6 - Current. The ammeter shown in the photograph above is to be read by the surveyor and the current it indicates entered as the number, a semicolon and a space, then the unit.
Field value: 180; A
